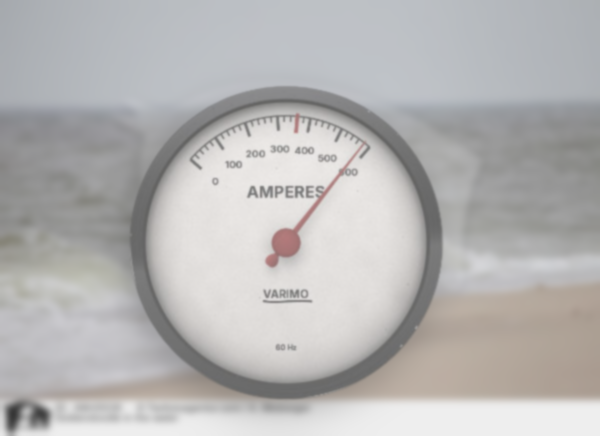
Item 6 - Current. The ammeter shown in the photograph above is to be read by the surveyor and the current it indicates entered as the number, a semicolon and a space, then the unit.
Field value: 580; A
